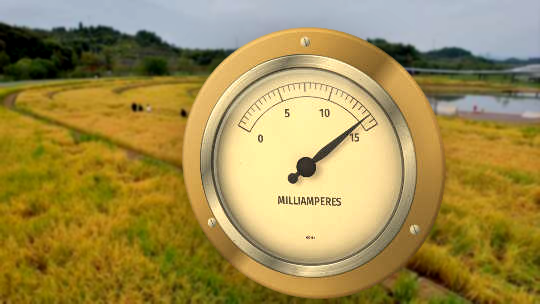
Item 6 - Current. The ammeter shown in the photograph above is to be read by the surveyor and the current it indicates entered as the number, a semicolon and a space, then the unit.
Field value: 14; mA
